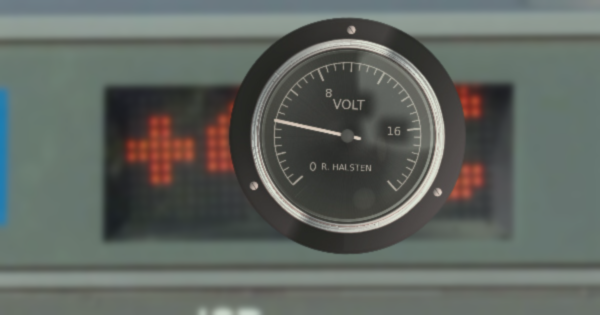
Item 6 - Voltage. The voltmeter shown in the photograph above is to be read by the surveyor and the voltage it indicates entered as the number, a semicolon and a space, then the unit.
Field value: 4; V
